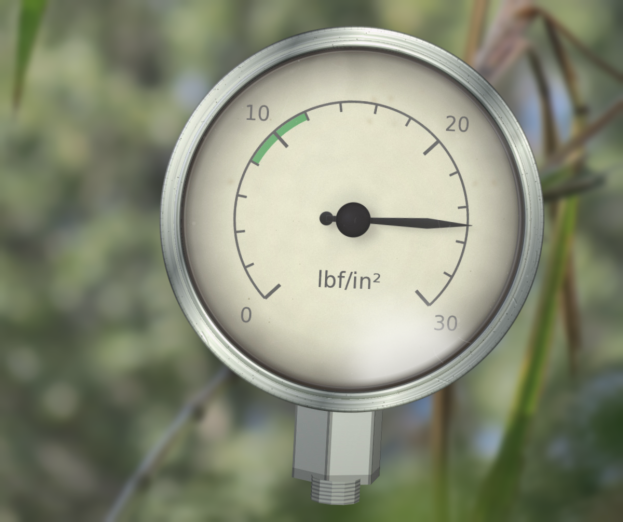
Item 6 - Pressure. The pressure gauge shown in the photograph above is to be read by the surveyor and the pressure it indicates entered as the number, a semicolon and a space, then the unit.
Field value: 25; psi
